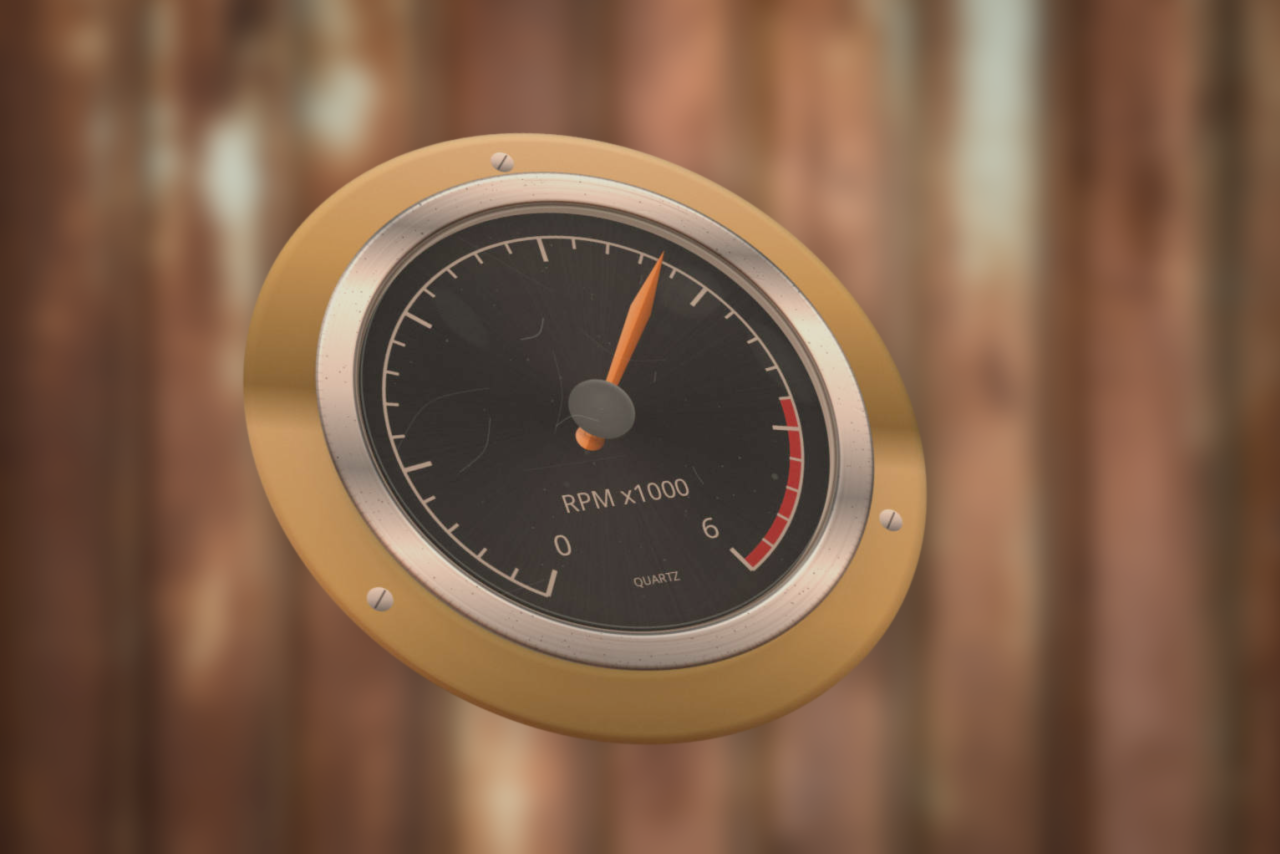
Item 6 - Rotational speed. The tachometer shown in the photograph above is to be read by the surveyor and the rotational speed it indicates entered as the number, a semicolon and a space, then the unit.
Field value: 3700; rpm
